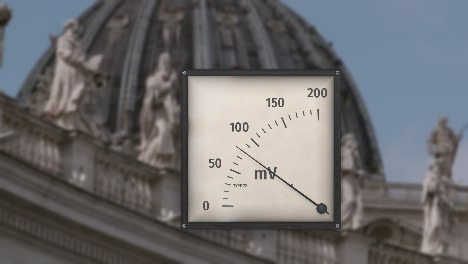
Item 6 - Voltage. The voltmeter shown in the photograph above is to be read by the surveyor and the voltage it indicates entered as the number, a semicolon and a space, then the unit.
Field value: 80; mV
